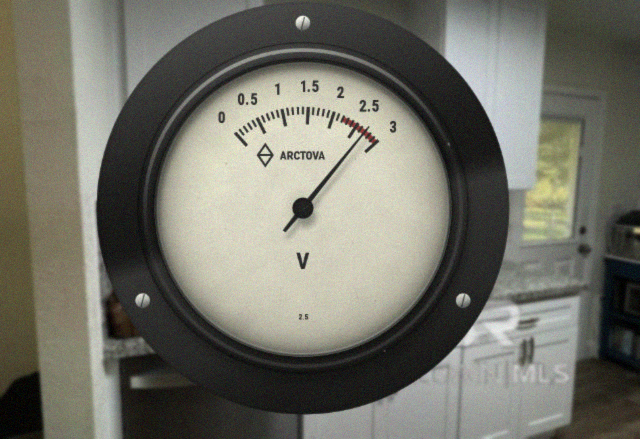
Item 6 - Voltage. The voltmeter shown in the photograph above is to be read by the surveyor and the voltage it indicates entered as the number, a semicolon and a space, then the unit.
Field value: 2.7; V
